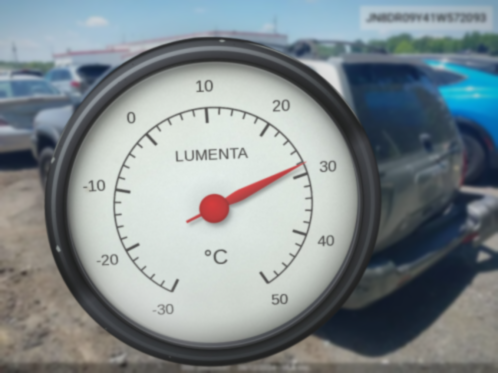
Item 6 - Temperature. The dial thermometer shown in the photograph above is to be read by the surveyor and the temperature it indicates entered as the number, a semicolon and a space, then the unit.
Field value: 28; °C
